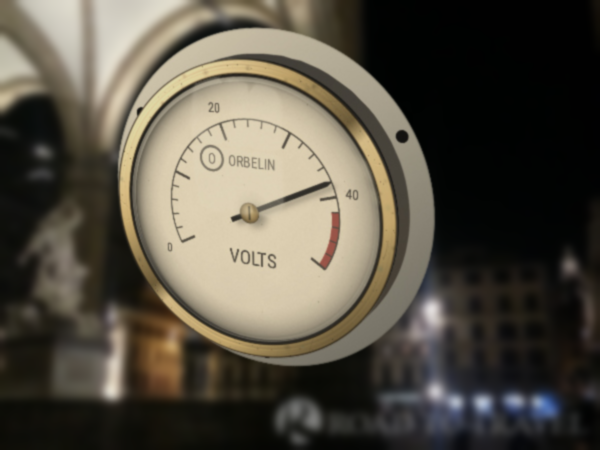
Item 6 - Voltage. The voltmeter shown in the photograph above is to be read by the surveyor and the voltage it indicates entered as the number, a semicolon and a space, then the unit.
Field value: 38; V
